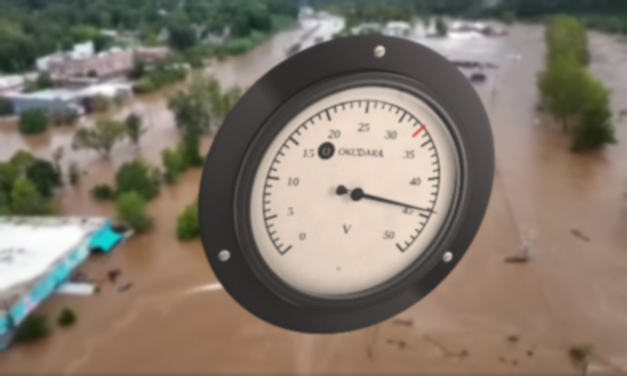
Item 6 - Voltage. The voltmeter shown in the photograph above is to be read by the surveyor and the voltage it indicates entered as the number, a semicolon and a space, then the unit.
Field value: 44; V
